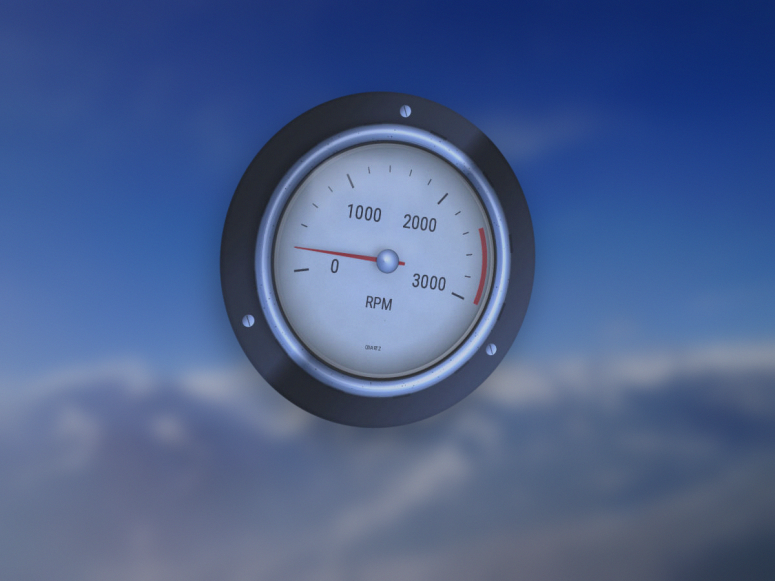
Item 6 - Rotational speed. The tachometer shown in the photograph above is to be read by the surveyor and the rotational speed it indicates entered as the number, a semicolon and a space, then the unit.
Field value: 200; rpm
